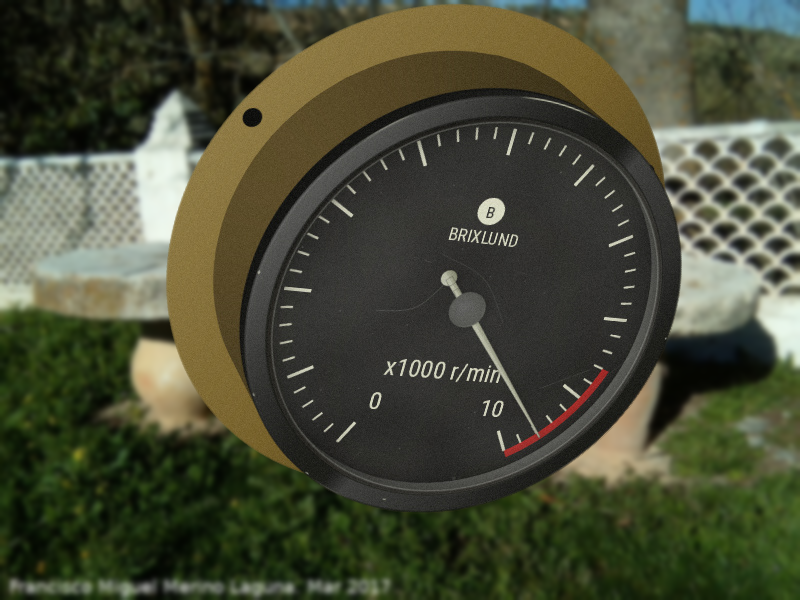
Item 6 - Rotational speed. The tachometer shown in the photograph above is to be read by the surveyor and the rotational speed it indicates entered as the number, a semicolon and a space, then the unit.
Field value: 9600; rpm
